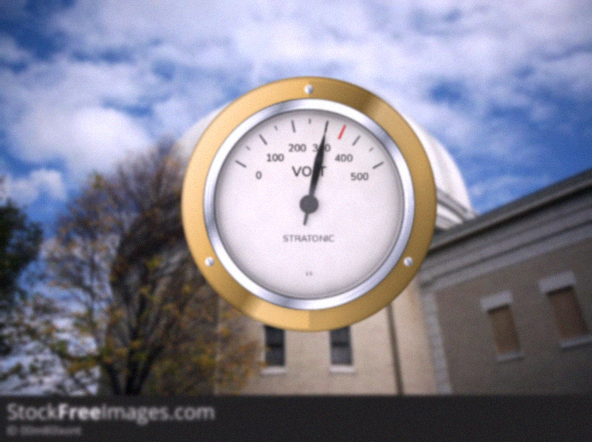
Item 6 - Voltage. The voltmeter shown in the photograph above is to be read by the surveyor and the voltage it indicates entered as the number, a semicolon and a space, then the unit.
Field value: 300; V
